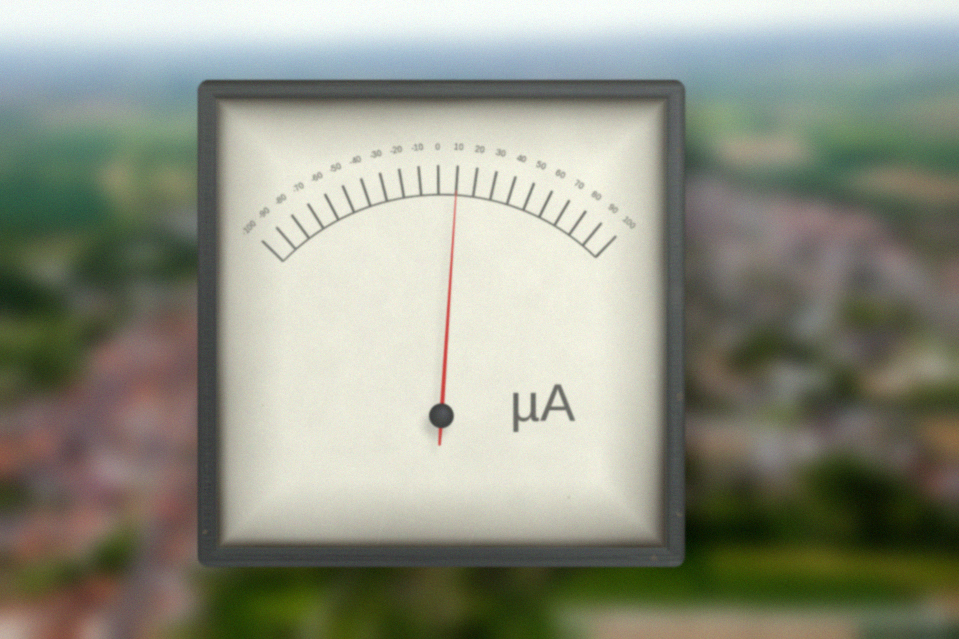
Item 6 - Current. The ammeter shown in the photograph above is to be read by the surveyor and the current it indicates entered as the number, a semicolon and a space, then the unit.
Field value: 10; µA
